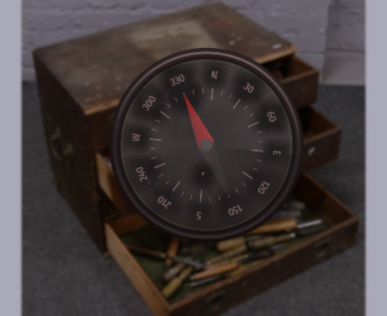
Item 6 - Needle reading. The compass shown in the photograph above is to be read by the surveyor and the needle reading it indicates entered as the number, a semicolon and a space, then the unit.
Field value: 330; °
